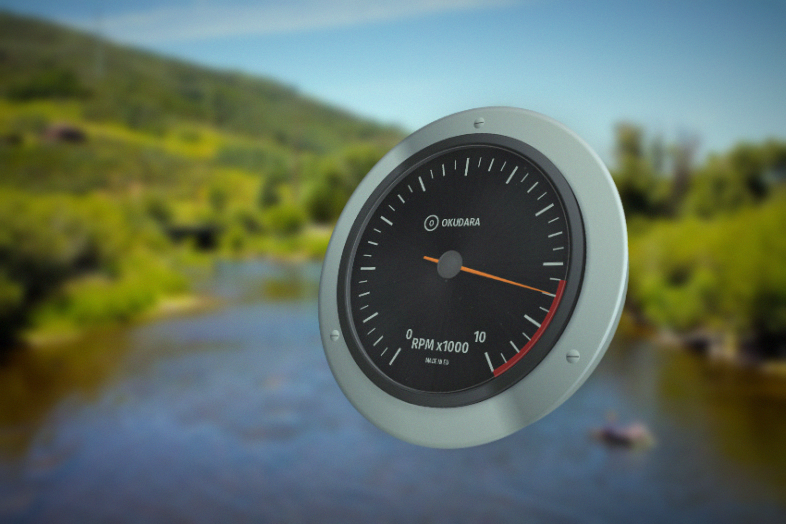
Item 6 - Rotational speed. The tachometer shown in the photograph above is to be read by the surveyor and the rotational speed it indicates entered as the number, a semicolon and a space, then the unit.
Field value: 8500; rpm
